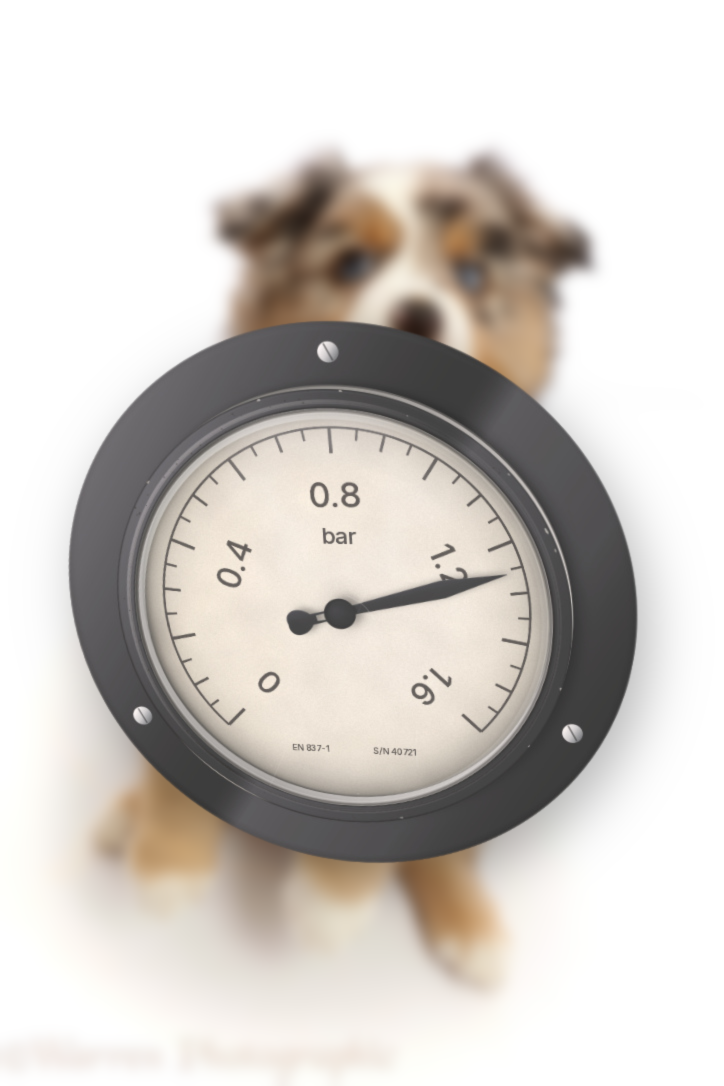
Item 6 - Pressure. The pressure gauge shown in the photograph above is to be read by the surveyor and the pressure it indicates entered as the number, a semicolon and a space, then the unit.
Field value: 1.25; bar
